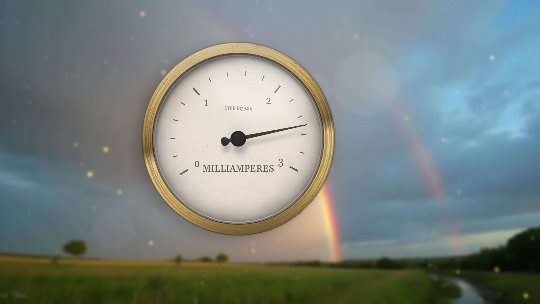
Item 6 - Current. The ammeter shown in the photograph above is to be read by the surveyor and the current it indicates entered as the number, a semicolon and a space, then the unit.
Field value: 2.5; mA
